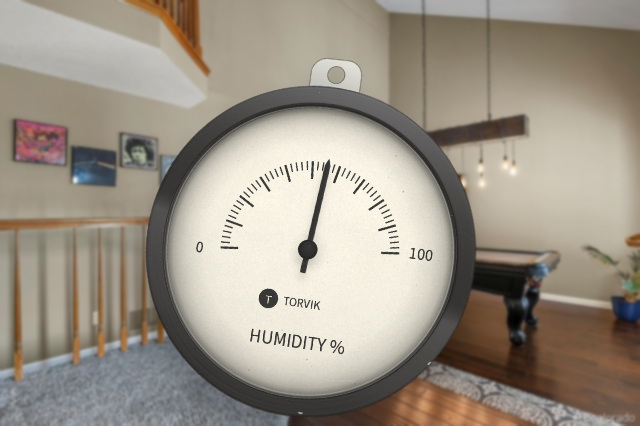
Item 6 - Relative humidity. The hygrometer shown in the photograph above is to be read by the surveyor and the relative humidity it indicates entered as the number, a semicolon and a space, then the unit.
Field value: 56; %
